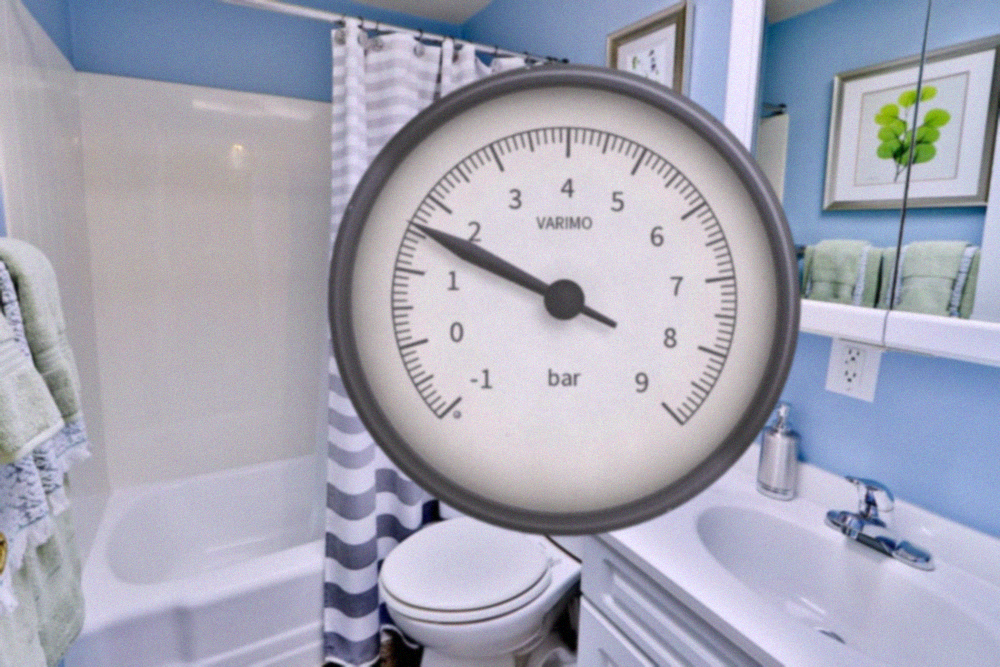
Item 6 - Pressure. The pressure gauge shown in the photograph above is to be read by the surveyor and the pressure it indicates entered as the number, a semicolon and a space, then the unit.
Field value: 1.6; bar
